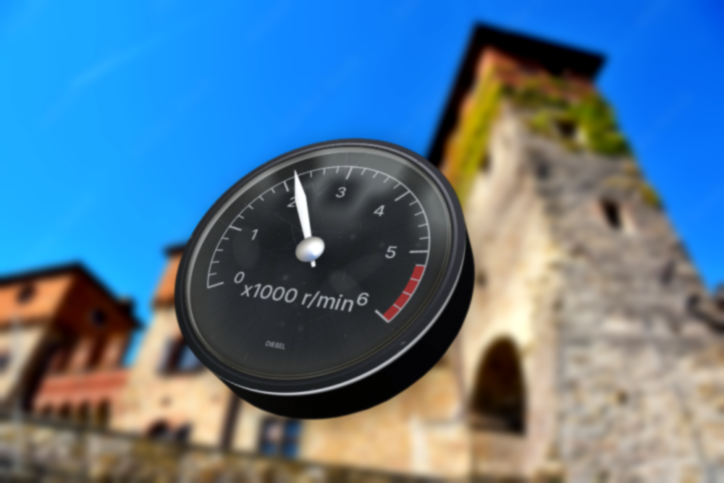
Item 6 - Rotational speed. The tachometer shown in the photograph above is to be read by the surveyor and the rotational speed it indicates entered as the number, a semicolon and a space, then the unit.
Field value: 2200; rpm
